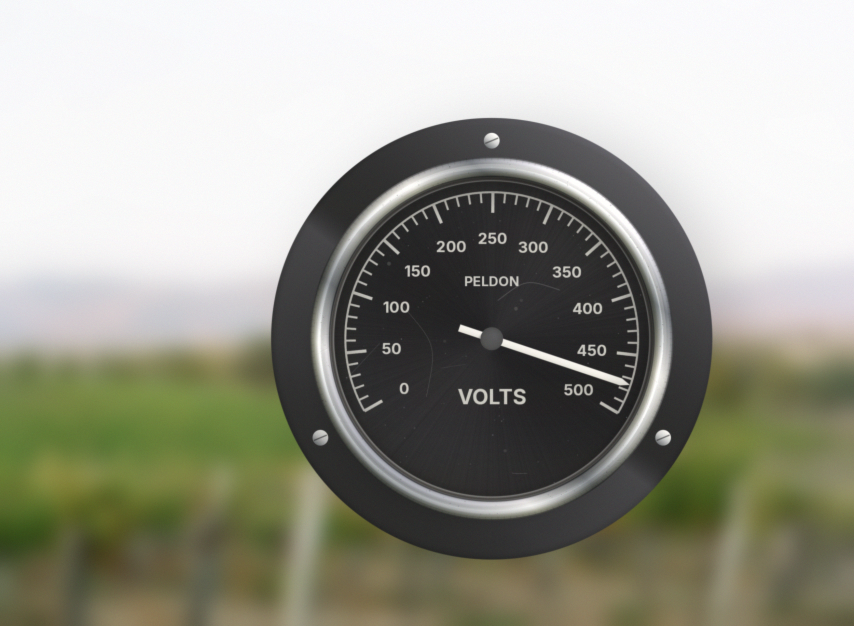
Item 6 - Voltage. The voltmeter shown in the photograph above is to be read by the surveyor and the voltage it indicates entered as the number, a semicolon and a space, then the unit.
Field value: 475; V
